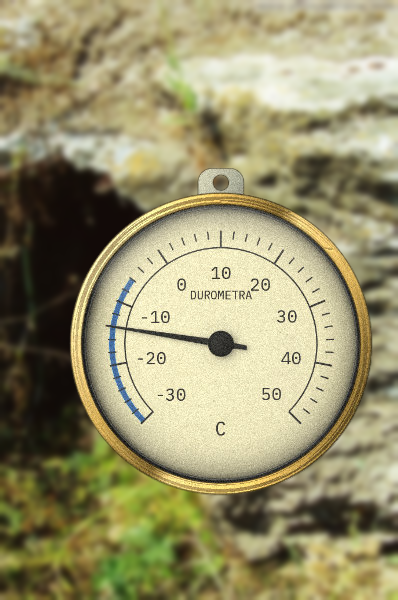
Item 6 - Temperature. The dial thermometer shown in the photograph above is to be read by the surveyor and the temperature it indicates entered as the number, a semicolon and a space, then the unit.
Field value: -14; °C
